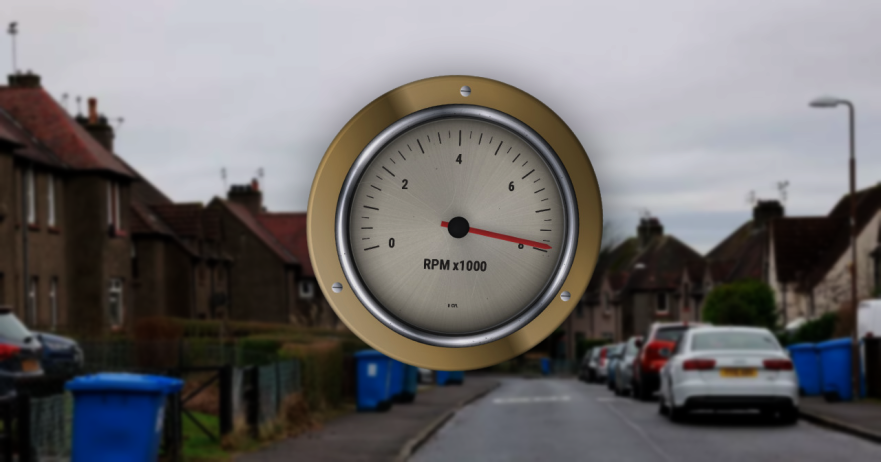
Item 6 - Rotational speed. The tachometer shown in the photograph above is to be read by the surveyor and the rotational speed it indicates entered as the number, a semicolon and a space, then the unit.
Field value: 7875; rpm
